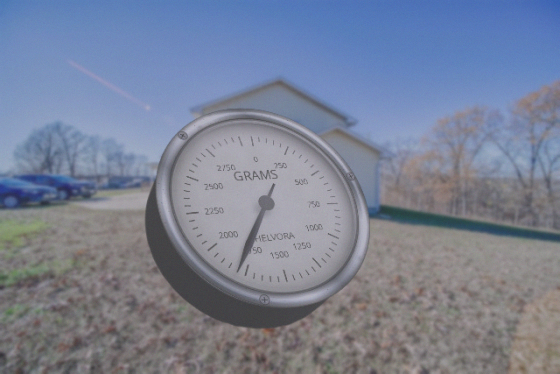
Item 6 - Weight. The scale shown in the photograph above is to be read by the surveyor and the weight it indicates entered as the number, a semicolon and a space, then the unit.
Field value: 1800; g
